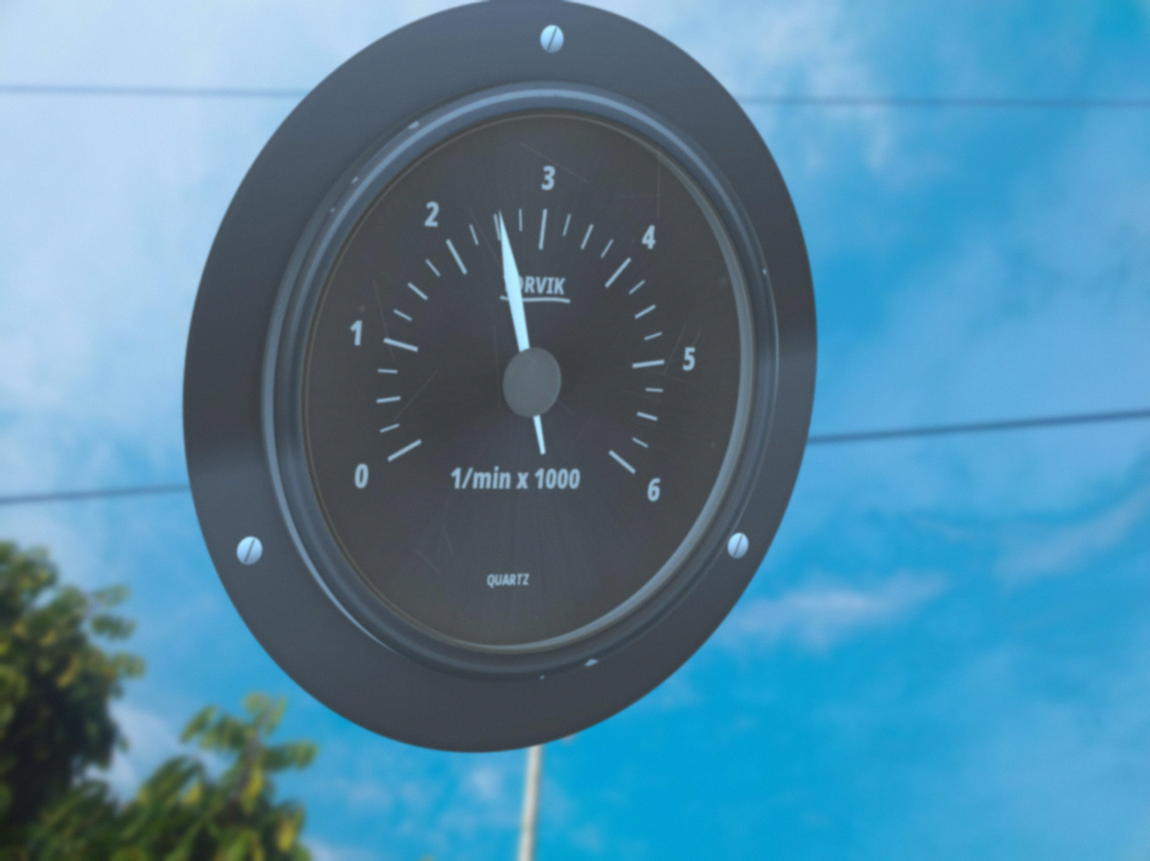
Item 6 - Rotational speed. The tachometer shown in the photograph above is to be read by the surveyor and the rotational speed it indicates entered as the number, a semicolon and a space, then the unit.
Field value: 2500; rpm
